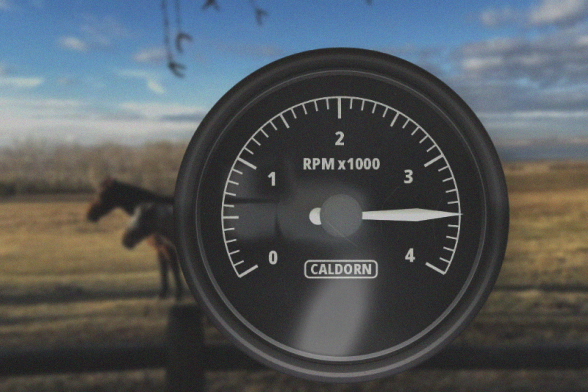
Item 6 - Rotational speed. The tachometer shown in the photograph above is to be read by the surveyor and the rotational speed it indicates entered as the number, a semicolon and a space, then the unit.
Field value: 3500; rpm
